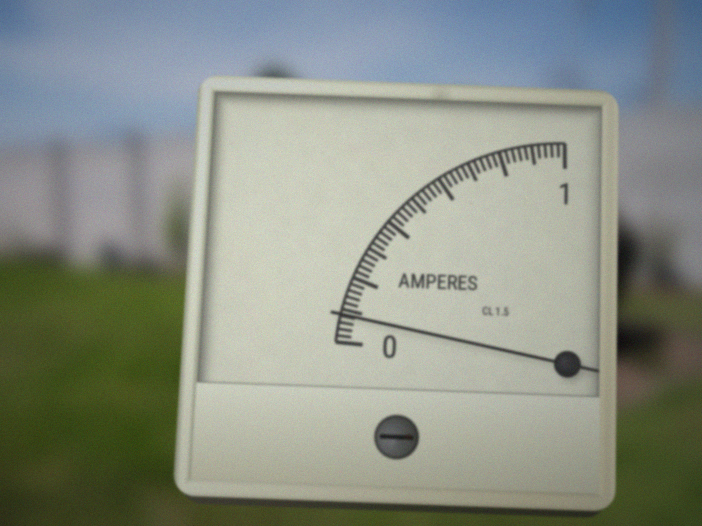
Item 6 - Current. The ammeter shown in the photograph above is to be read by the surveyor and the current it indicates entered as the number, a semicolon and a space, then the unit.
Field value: 0.08; A
